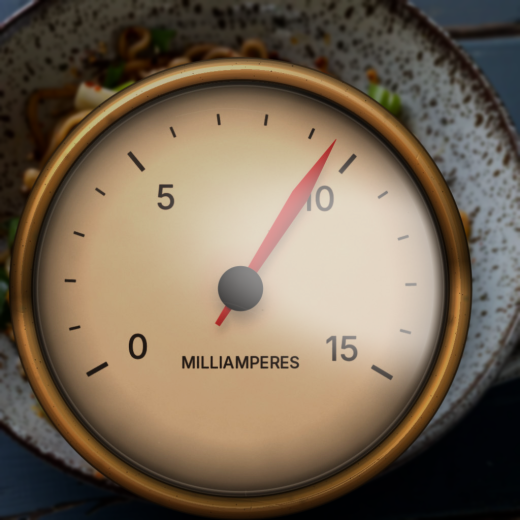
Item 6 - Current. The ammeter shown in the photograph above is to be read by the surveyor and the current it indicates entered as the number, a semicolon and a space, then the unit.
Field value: 9.5; mA
